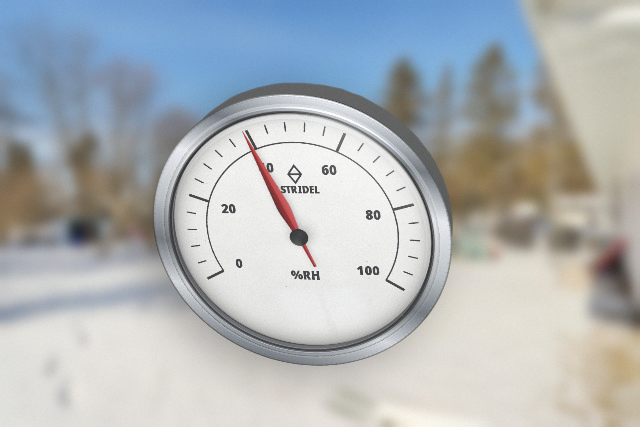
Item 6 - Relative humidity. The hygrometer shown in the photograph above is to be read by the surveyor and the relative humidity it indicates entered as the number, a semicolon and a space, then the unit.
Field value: 40; %
